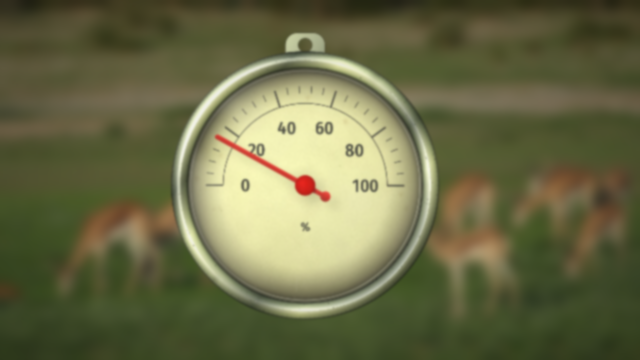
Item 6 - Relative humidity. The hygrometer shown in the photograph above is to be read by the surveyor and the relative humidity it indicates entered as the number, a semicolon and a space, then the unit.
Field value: 16; %
